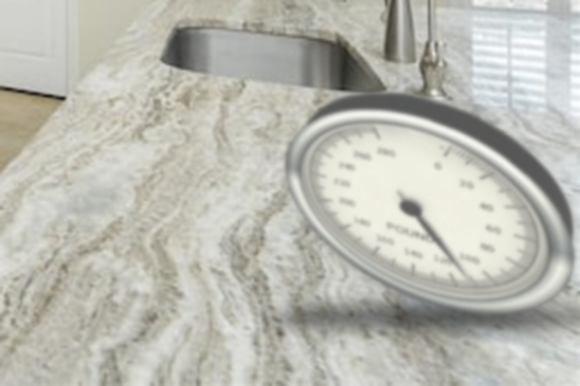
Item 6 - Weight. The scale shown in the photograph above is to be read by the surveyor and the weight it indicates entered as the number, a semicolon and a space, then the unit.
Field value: 110; lb
